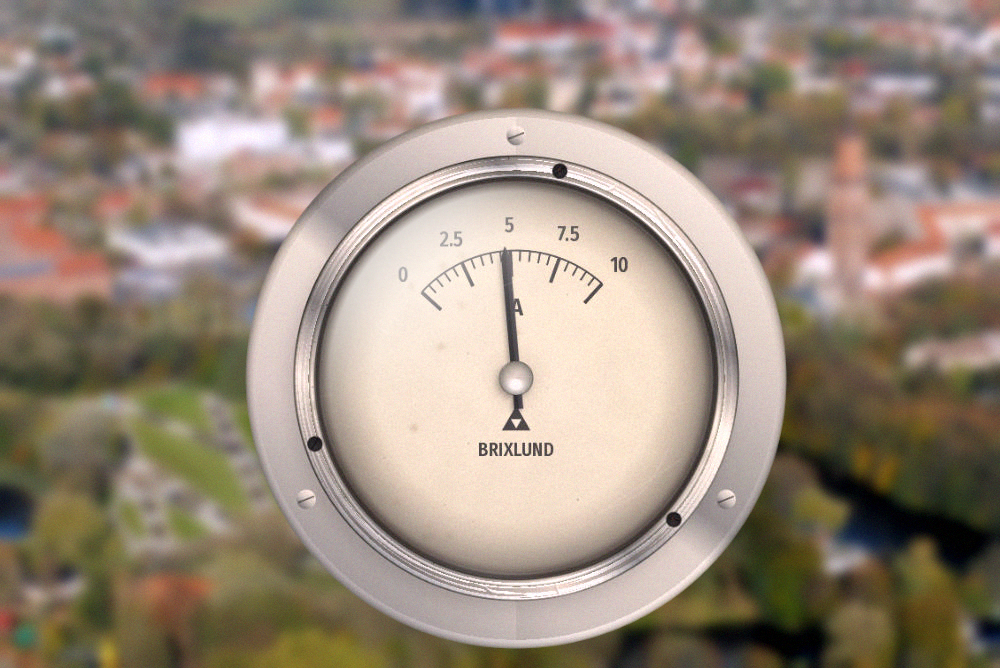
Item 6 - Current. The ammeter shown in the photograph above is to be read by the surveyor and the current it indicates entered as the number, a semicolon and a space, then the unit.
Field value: 4.75; A
